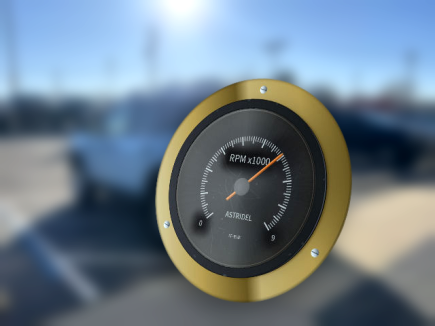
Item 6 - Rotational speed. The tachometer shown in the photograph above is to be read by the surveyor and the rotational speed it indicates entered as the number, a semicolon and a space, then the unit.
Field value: 6000; rpm
